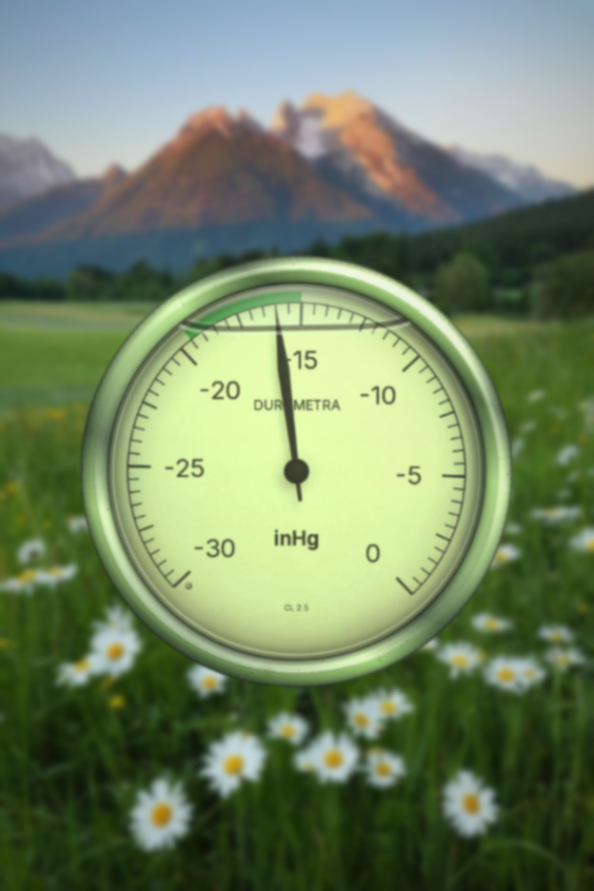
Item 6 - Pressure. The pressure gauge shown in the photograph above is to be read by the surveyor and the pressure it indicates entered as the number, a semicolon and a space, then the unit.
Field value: -16; inHg
